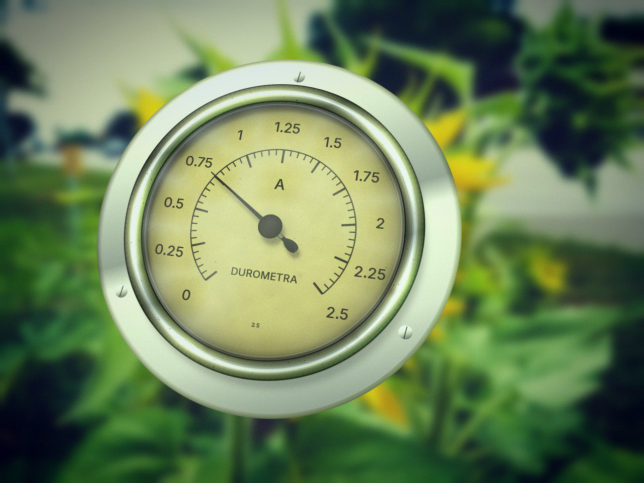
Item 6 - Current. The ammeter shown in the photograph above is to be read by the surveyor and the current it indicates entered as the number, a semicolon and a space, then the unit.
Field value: 0.75; A
